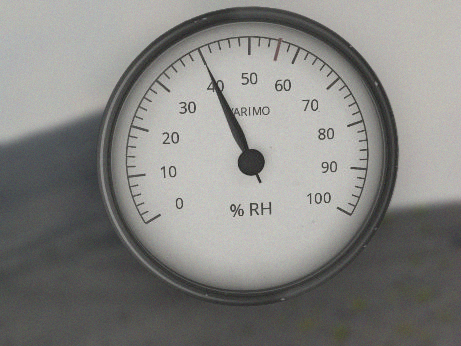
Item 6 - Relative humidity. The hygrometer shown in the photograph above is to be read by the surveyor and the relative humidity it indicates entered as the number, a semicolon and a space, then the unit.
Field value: 40; %
